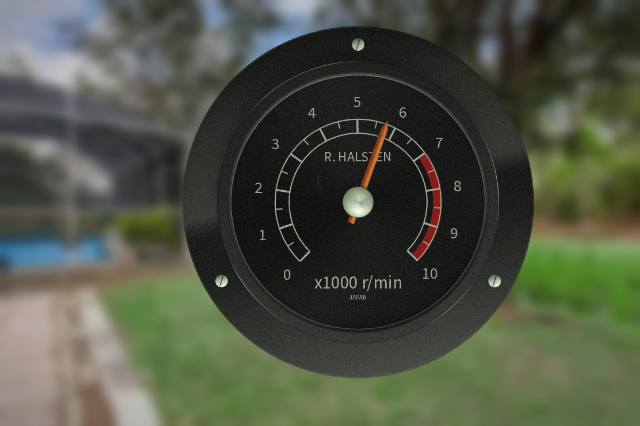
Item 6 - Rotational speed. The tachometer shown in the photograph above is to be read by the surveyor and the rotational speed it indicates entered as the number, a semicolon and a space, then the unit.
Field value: 5750; rpm
